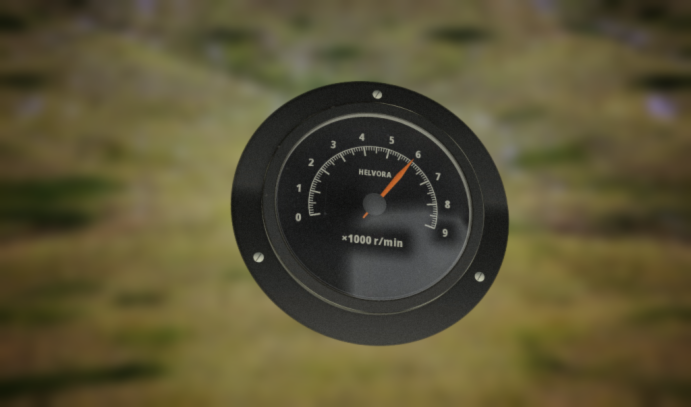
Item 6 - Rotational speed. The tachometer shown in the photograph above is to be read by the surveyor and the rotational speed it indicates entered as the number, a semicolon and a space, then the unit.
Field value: 6000; rpm
